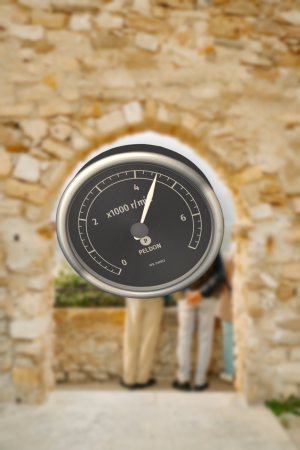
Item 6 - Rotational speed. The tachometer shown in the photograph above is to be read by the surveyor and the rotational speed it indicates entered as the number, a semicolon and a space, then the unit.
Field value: 4500; rpm
